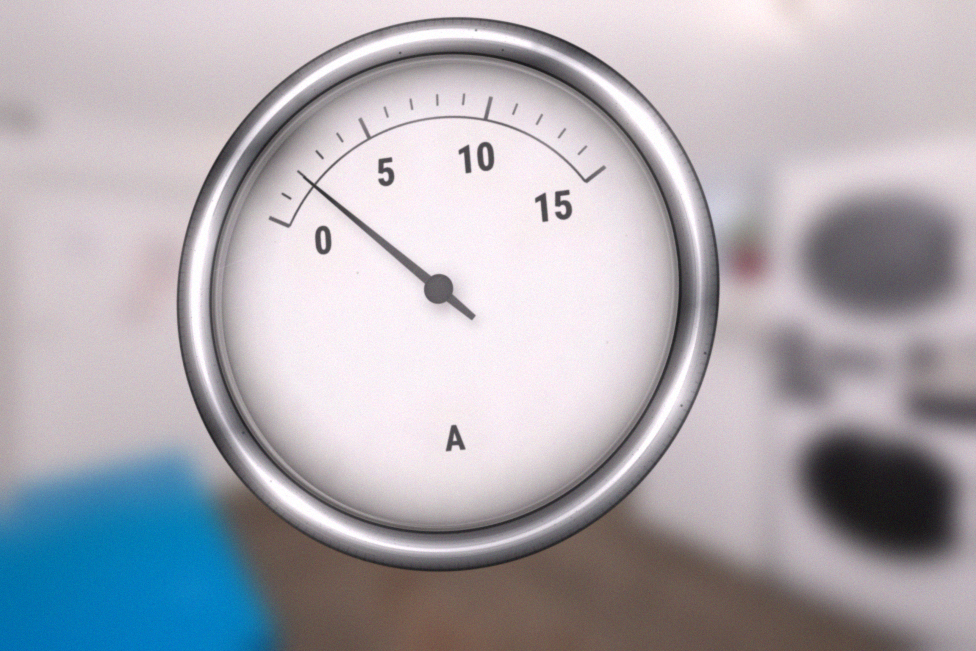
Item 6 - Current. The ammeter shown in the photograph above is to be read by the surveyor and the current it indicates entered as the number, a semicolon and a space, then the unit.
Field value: 2; A
